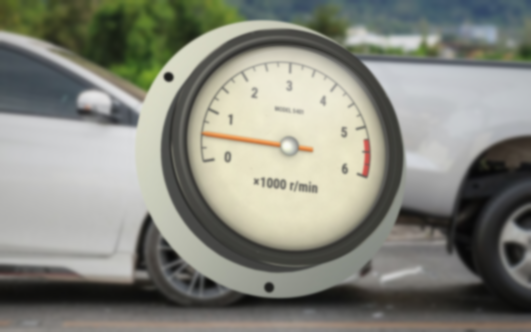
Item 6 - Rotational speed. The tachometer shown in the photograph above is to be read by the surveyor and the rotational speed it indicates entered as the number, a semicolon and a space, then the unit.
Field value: 500; rpm
